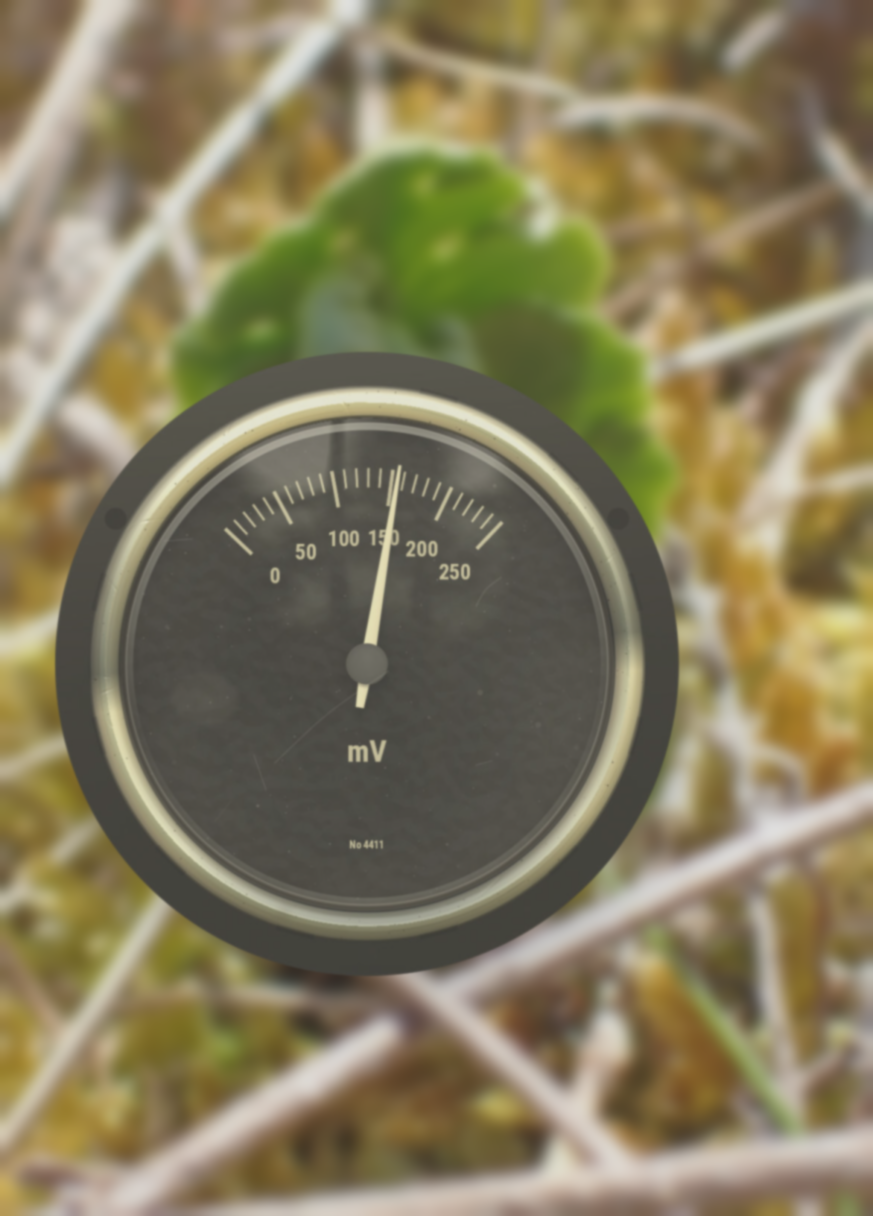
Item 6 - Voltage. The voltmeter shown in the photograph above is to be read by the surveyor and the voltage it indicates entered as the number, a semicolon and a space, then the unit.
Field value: 155; mV
